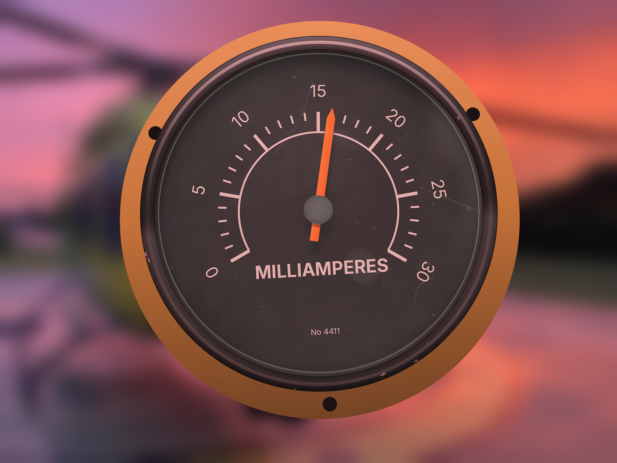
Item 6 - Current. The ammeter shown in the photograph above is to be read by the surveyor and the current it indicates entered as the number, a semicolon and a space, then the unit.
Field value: 16; mA
